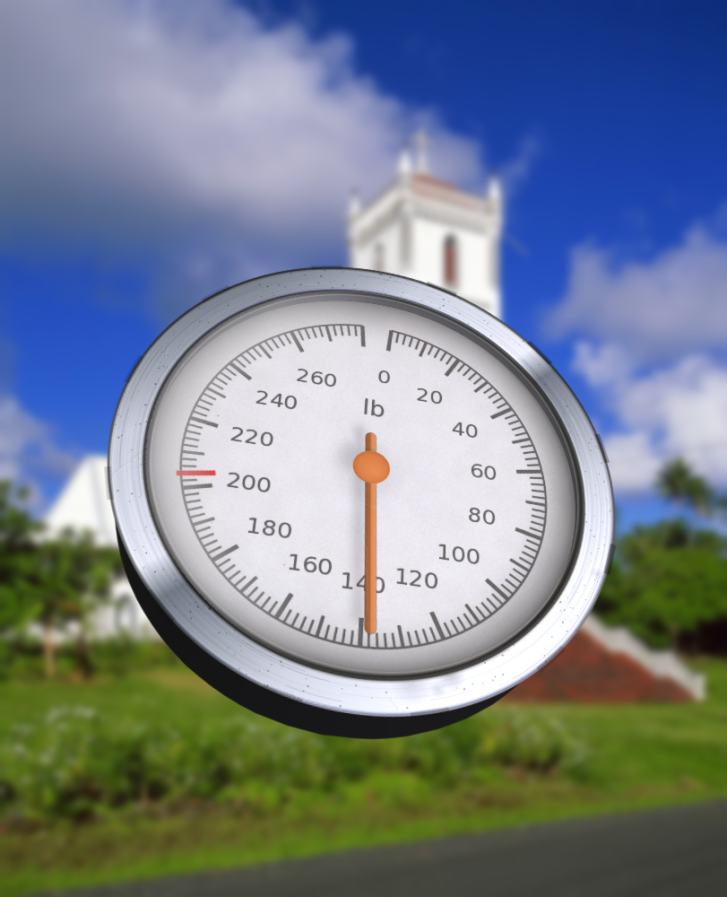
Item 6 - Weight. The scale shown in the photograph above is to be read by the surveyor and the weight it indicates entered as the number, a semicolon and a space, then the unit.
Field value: 138; lb
